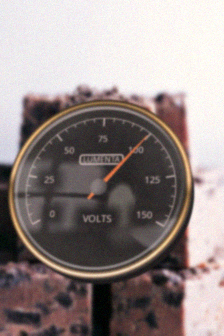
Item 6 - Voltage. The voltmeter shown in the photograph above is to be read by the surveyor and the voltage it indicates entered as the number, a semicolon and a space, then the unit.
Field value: 100; V
